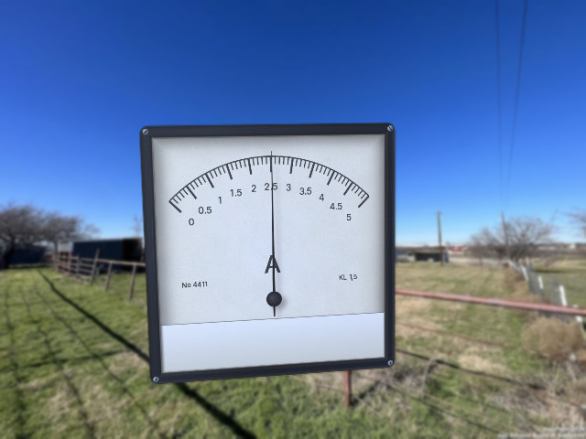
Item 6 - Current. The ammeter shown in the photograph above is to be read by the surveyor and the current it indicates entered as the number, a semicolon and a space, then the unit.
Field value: 2.5; A
